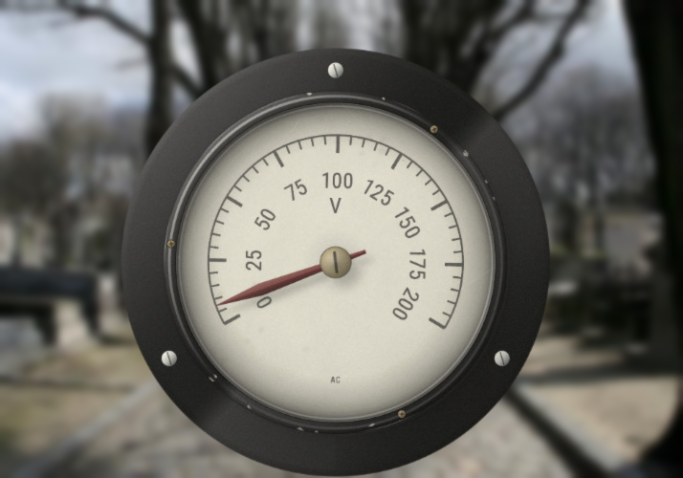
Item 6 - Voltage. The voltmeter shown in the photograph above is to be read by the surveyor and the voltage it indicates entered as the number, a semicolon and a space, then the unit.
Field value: 7.5; V
